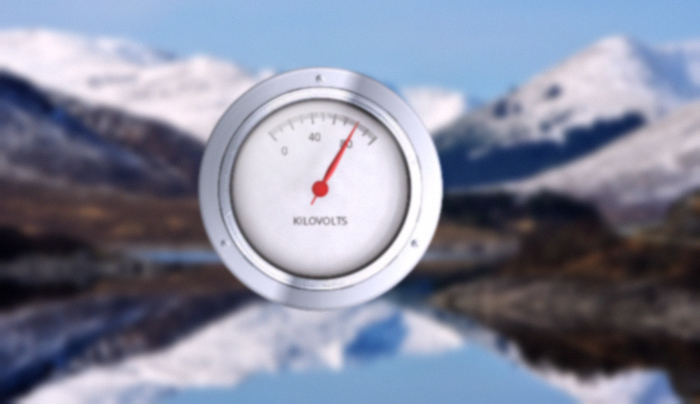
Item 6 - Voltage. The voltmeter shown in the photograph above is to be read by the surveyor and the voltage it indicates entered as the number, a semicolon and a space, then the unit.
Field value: 80; kV
